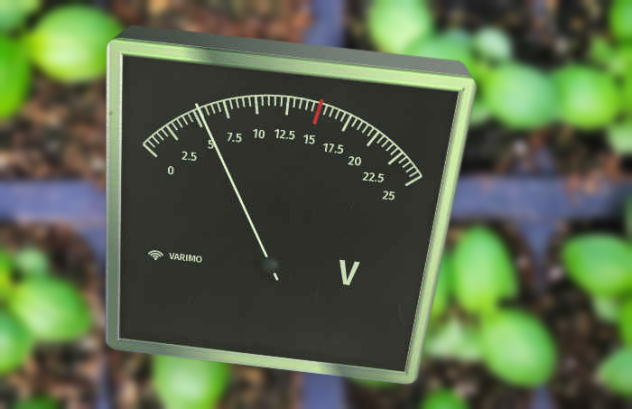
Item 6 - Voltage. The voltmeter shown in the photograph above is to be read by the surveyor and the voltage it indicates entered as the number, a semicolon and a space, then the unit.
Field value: 5.5; V
